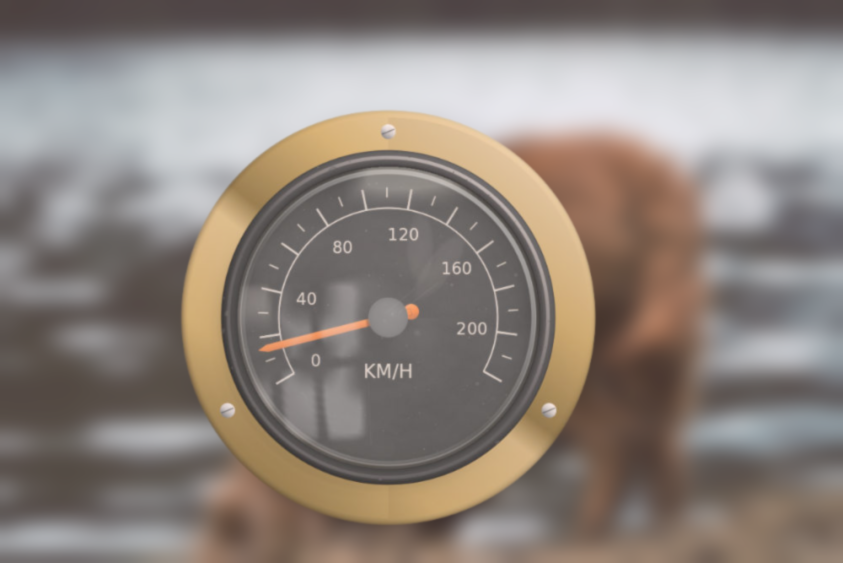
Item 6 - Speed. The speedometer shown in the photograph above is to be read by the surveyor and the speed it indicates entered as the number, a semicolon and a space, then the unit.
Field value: 15; km/h
